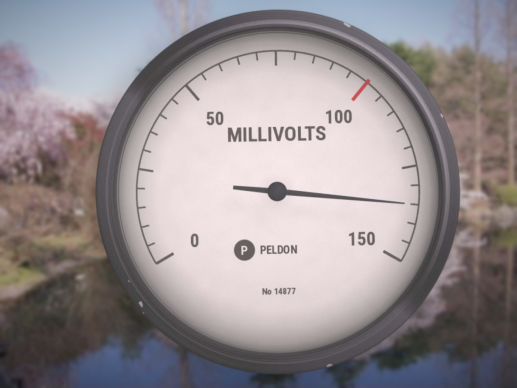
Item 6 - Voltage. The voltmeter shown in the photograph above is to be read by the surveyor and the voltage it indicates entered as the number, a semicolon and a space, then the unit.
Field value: 135; mV
